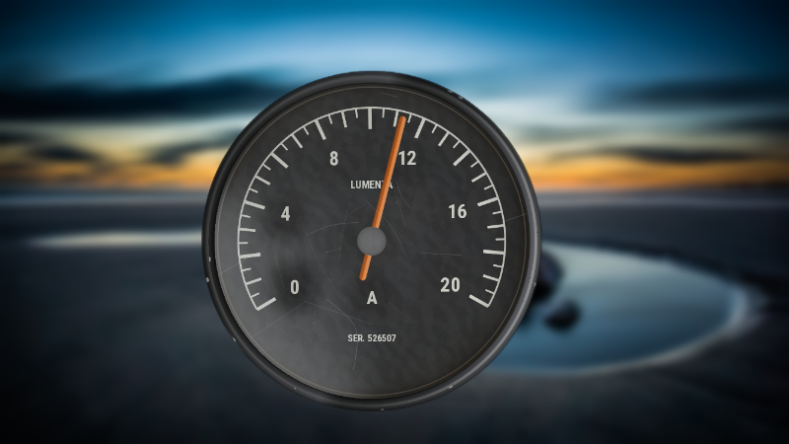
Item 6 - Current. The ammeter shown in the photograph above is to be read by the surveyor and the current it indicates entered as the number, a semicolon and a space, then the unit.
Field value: 11.25; A
